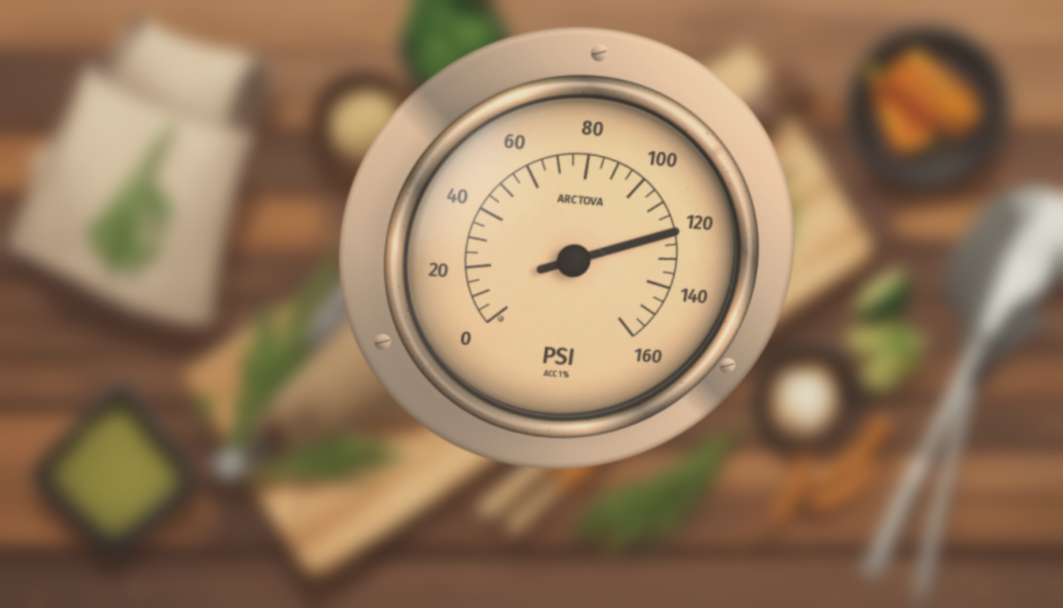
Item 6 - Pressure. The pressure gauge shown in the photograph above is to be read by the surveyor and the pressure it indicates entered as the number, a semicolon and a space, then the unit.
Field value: 120; psi
